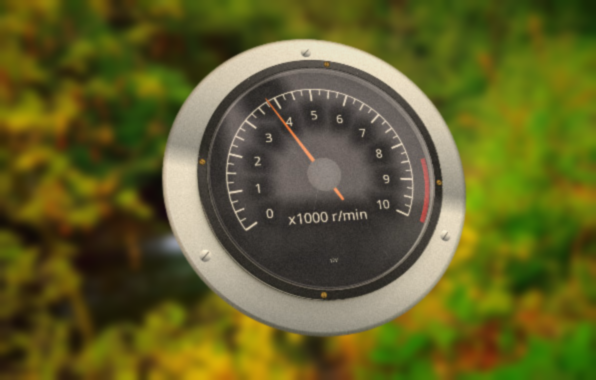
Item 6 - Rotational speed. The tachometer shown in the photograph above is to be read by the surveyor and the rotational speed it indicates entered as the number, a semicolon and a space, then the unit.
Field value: 3750; rpm
